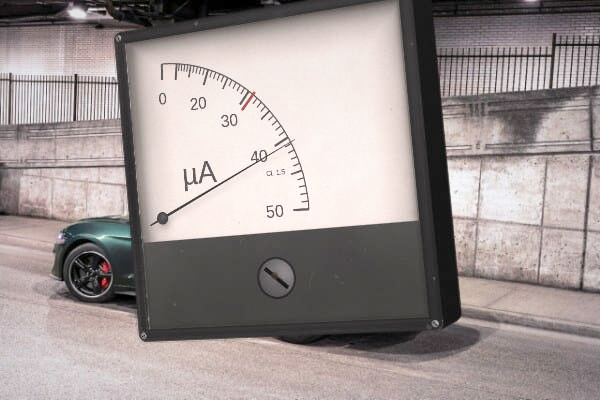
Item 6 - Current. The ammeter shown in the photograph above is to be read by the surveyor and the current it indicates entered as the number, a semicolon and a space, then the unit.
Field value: 41; µA
